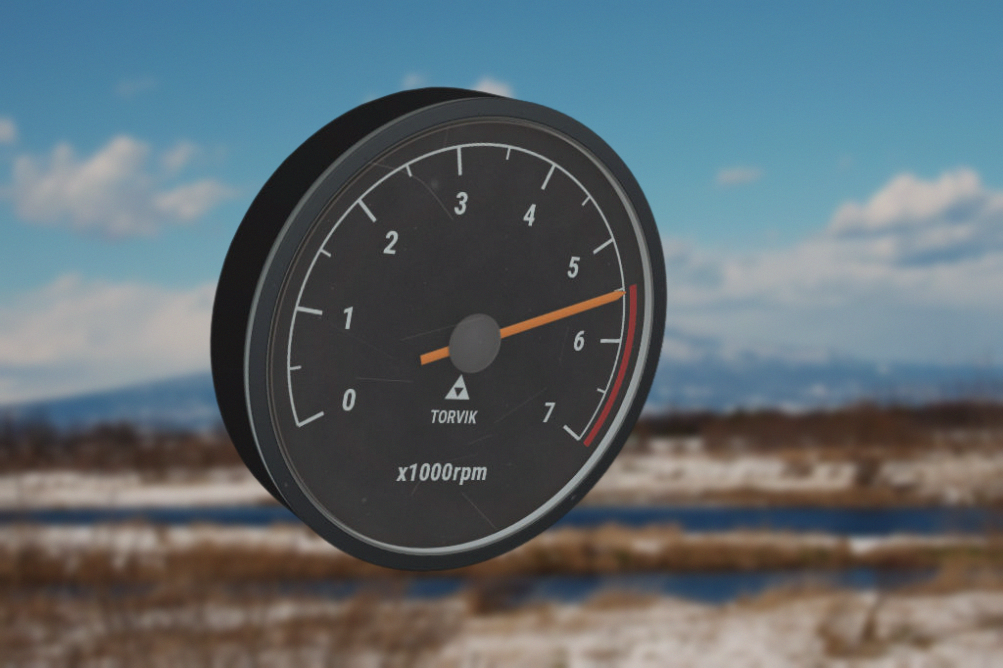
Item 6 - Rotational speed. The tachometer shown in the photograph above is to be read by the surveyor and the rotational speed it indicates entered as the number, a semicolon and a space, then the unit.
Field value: 5500; rpm
